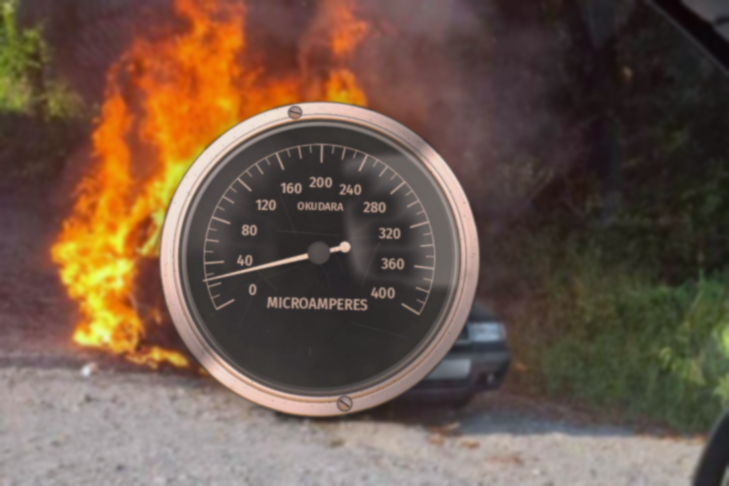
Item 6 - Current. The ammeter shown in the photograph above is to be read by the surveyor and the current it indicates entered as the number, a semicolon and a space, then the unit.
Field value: 25; µA
